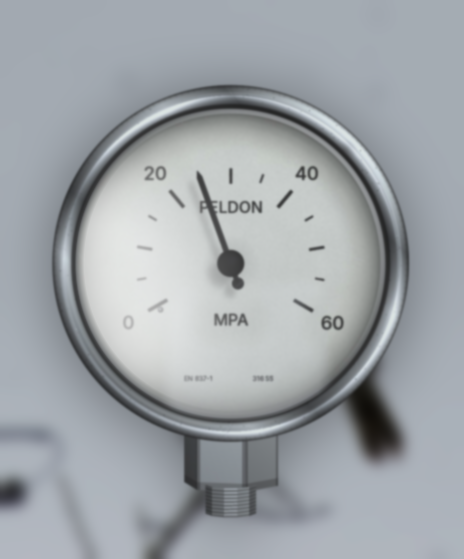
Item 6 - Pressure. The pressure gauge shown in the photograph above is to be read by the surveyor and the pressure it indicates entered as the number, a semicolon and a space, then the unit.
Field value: 25; MPa
